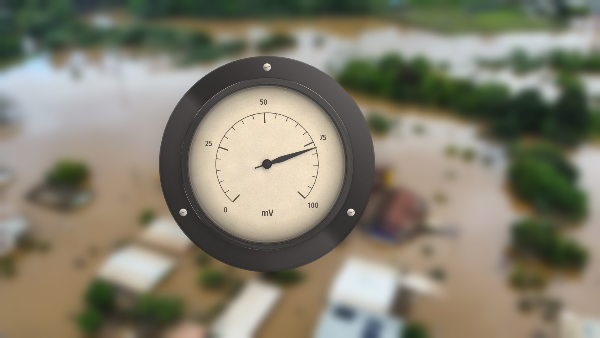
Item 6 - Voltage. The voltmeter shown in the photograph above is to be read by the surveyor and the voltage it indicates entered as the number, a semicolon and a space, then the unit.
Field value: 77.5; mV
